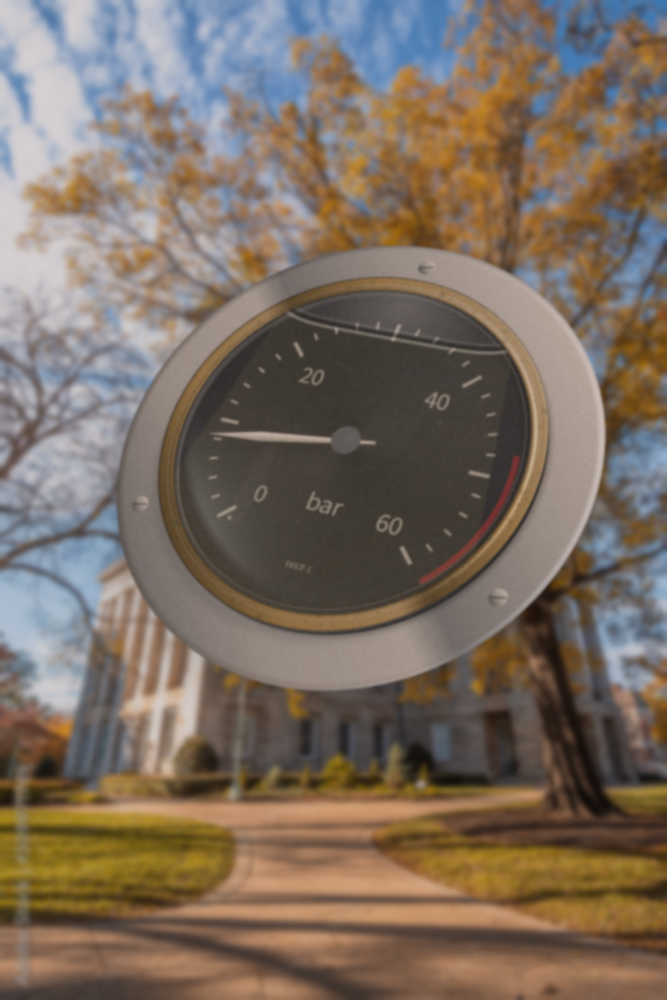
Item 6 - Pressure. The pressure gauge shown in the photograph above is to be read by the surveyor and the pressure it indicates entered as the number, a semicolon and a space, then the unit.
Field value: 8; bar
